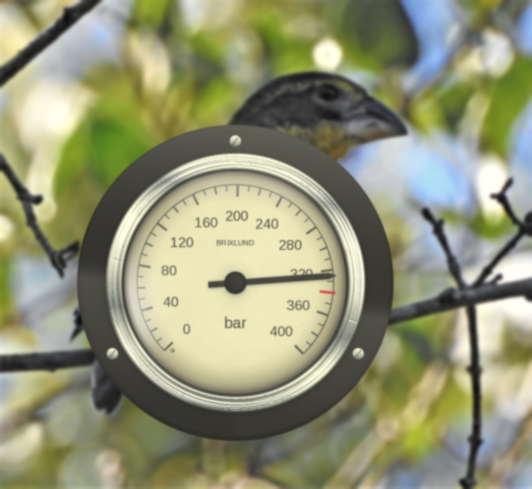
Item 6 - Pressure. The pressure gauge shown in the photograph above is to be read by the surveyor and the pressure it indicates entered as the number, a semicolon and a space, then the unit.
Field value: 325; bar
